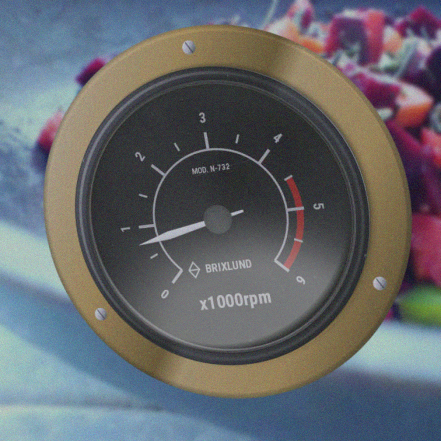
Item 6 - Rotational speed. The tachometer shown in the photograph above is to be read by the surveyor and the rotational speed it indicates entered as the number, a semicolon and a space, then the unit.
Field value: 750; rpm
